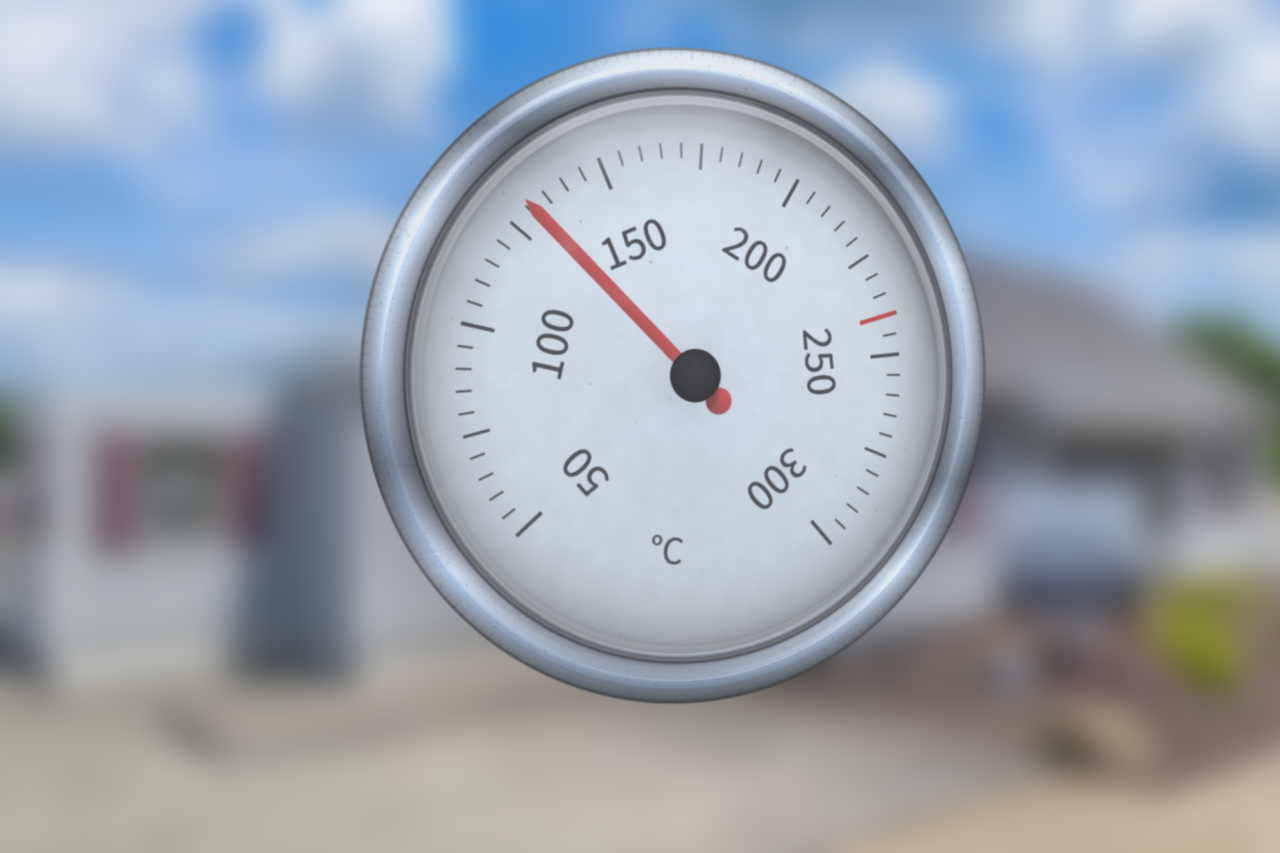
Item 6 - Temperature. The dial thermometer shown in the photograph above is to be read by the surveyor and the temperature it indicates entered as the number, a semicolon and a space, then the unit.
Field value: 130; °C
